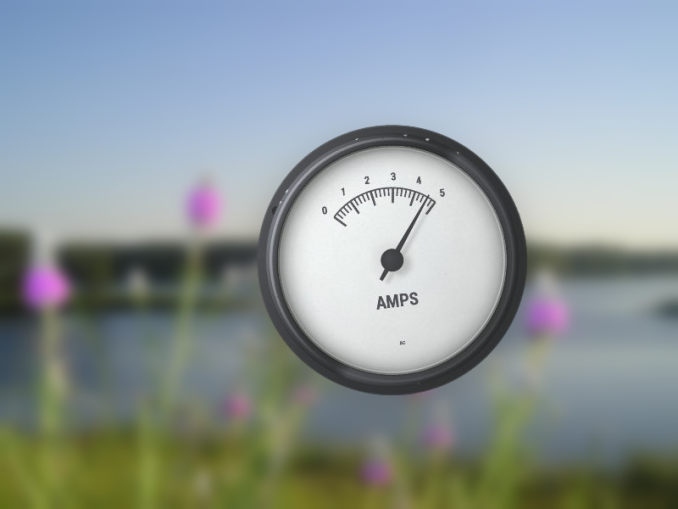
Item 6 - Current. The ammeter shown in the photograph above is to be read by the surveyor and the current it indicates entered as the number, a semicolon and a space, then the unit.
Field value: 4.6; A
